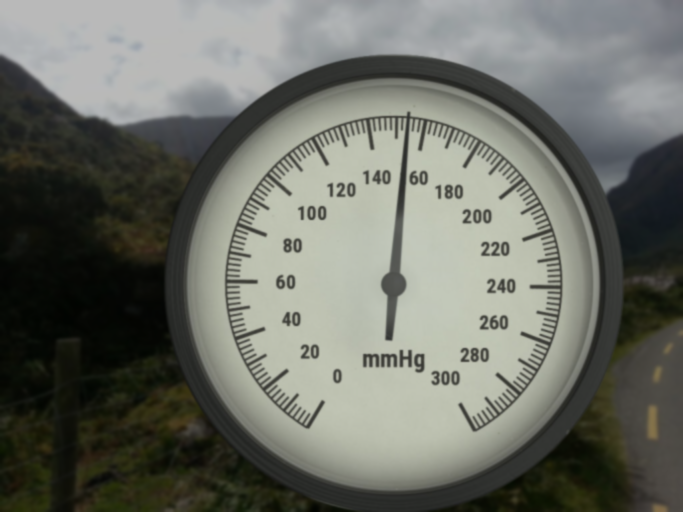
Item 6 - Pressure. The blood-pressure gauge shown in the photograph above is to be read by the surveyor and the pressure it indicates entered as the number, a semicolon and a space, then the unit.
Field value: 154; mmHg
